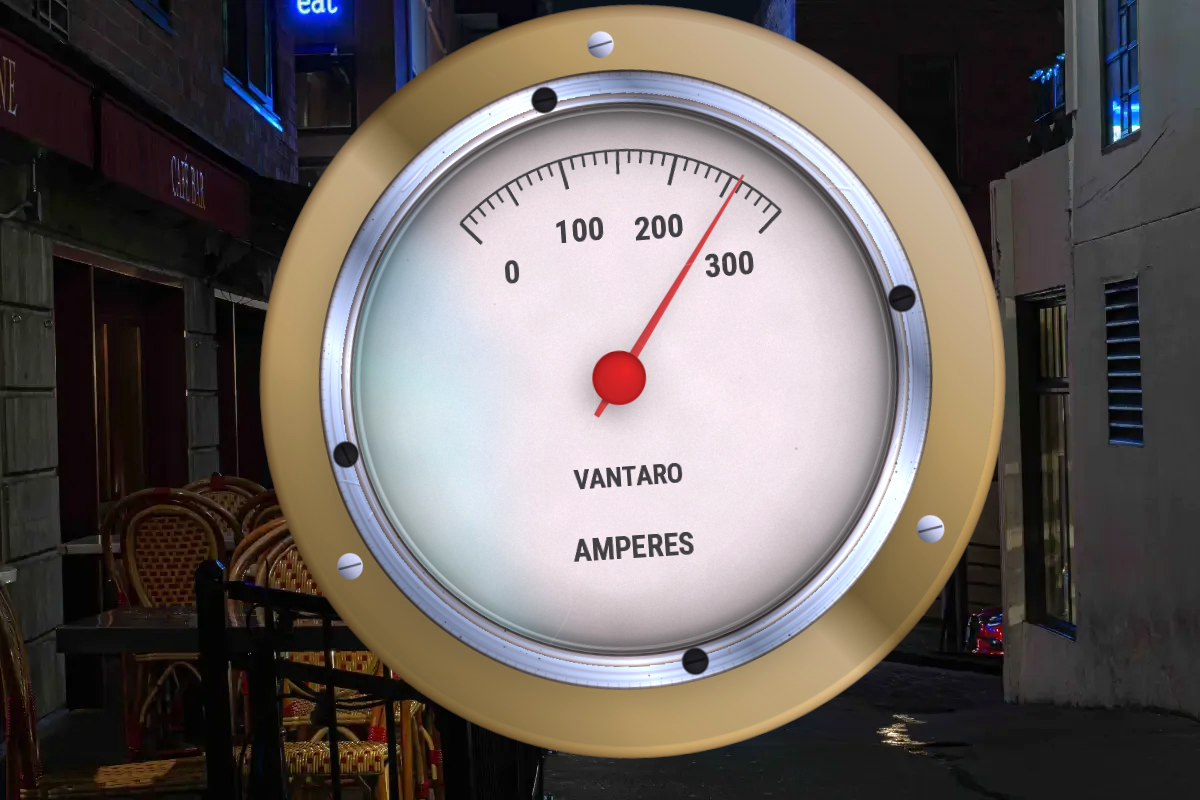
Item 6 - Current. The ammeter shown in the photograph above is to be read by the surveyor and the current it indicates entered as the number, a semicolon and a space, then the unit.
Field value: 260; A
